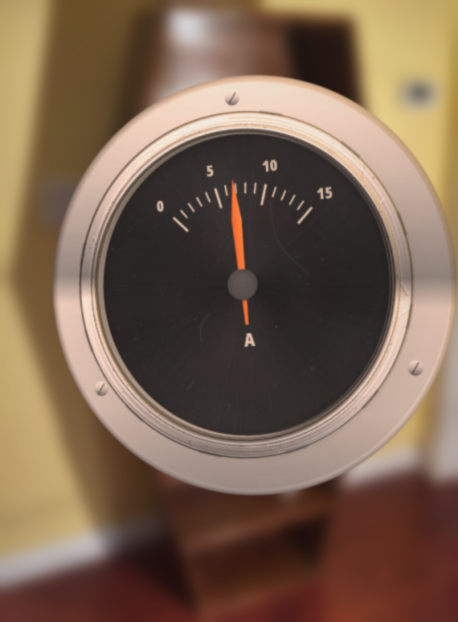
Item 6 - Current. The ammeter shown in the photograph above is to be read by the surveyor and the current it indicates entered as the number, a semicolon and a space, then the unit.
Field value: 7; A
